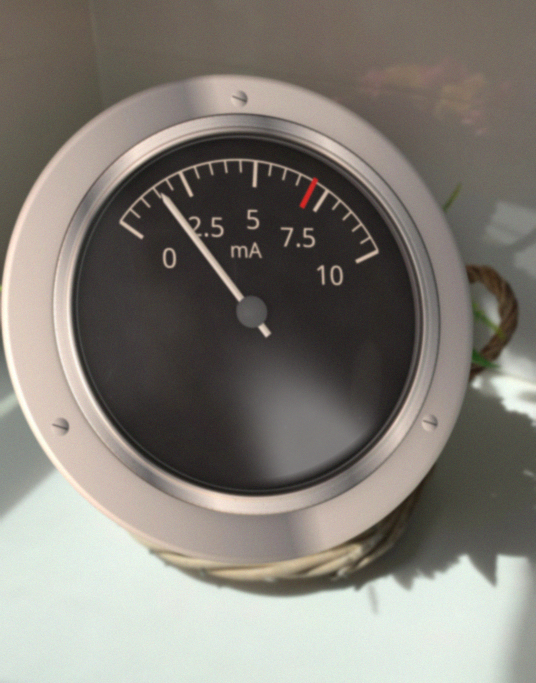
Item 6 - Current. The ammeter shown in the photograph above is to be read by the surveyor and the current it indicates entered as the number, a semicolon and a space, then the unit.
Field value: 1.5; mA
